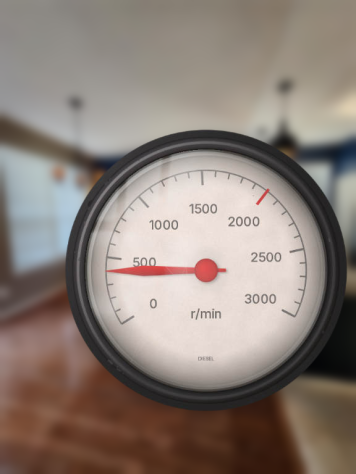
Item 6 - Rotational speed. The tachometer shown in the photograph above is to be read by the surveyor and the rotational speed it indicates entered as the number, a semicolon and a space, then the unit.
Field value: 400; rpm
